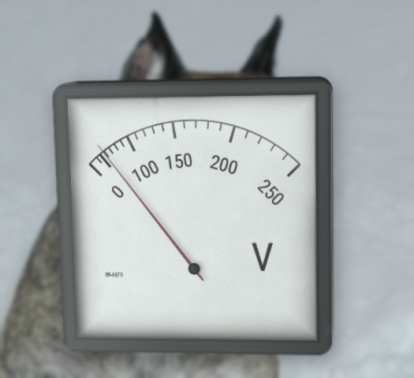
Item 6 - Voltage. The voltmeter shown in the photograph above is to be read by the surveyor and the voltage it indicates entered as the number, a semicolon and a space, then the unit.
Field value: 60; V
